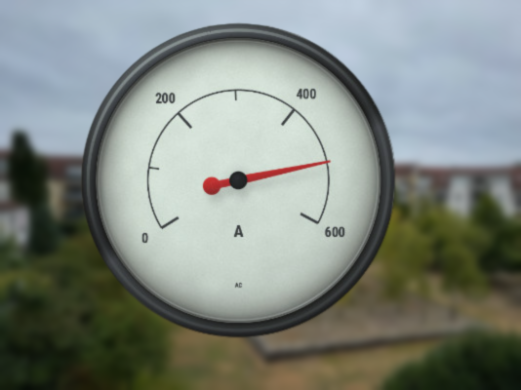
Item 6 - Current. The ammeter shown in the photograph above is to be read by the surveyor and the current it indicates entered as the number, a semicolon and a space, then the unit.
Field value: 500; A
